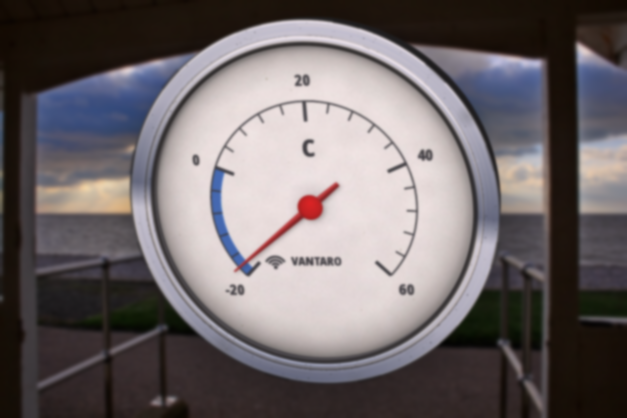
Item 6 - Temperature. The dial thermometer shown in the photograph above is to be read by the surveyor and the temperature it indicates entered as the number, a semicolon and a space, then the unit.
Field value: -18; °C
